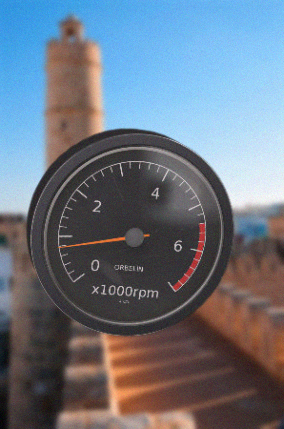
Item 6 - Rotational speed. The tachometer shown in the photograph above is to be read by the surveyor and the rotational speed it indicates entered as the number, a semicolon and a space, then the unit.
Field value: 800; rpm
